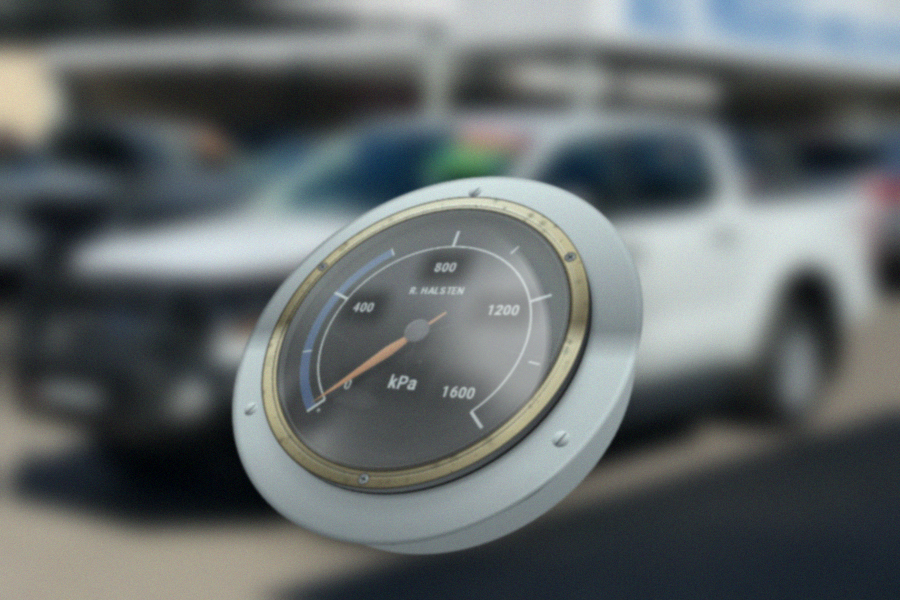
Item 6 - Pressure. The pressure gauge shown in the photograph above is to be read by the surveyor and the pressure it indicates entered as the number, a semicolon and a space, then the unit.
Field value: 0; kPa
